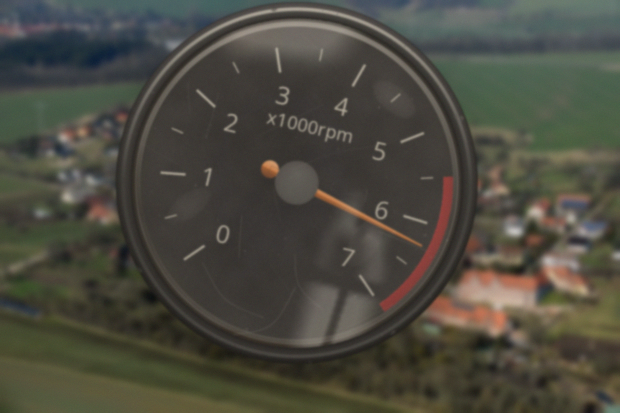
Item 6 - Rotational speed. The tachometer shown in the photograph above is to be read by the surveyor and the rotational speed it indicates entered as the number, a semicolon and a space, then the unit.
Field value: 6250; rpm
